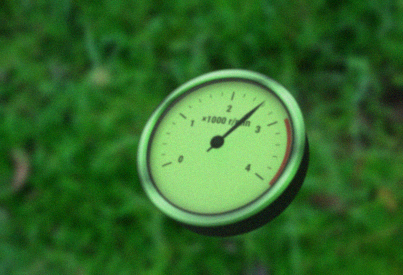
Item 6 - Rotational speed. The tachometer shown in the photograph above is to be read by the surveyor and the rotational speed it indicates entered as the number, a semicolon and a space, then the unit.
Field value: 2600; rpm
